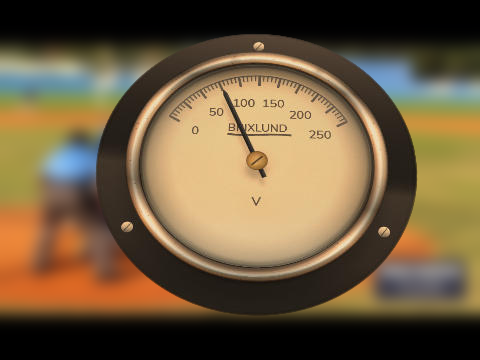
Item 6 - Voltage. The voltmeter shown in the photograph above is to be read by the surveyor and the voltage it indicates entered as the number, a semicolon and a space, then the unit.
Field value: 75; V
